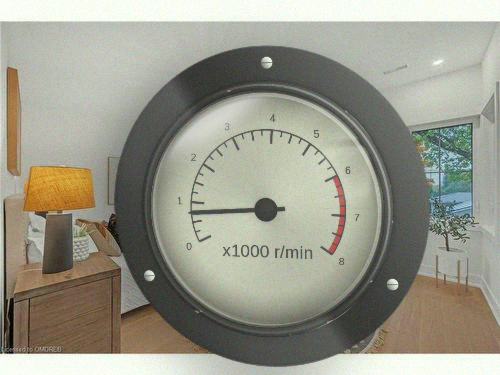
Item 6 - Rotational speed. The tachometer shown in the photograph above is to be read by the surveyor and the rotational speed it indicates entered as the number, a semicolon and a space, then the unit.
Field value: 750; rpm
